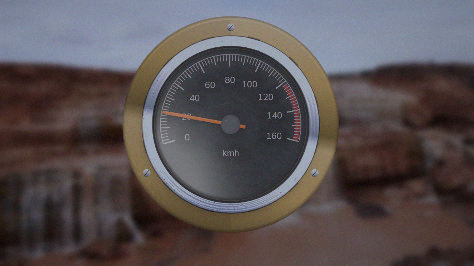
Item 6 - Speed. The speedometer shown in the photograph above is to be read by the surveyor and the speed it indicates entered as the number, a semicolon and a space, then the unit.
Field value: 20; km/h
